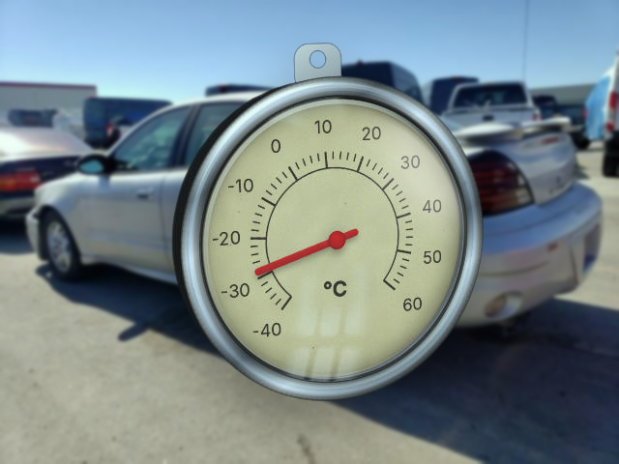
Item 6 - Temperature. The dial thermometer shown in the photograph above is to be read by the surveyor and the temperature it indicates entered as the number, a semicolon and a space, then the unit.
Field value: -28; °C
